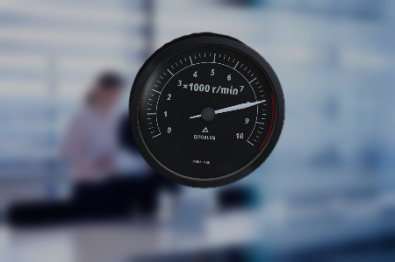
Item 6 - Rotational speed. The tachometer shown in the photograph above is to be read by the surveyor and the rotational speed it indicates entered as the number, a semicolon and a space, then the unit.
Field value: 8000; rpm
